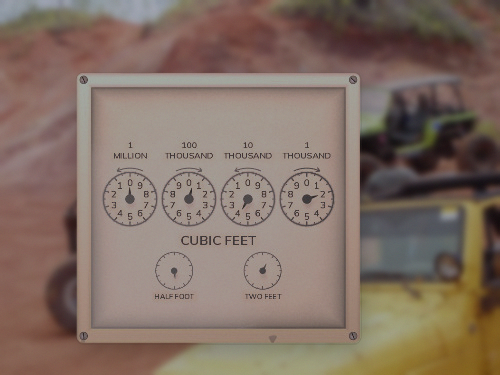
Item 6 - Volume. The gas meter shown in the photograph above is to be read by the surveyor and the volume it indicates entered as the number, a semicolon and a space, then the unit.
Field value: 4200; ft³
